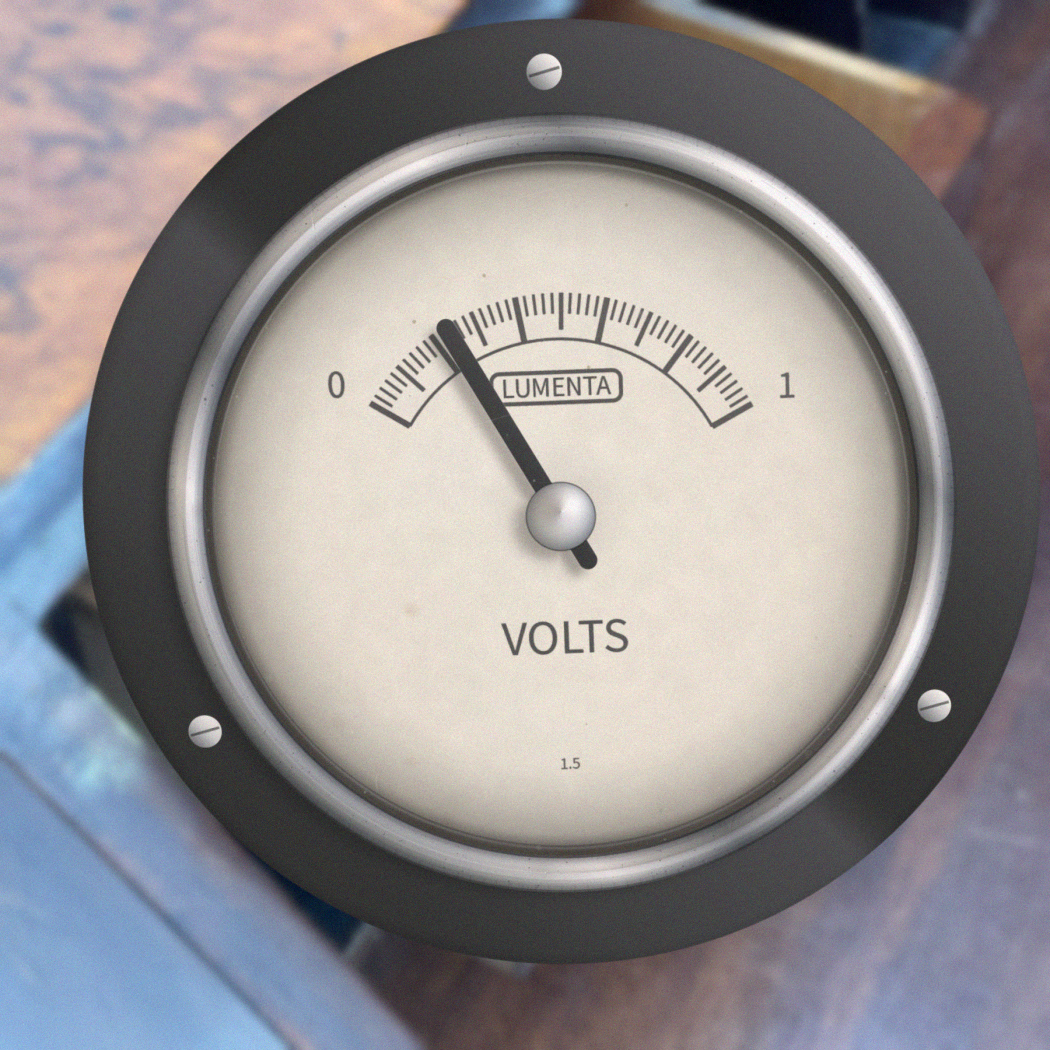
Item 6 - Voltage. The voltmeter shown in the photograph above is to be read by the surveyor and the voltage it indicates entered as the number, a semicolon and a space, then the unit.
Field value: 0.24; V
